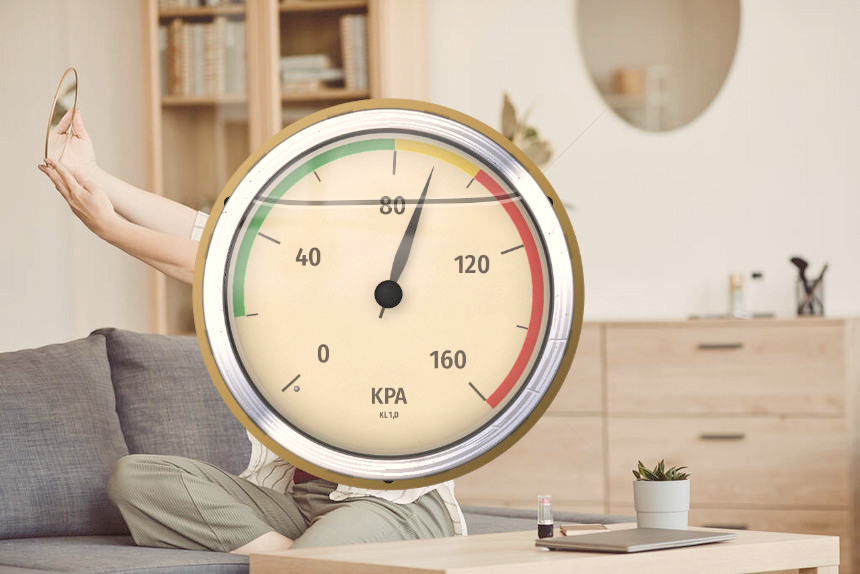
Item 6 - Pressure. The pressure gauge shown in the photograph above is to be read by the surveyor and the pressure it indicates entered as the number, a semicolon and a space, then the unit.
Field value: 90; kPa
